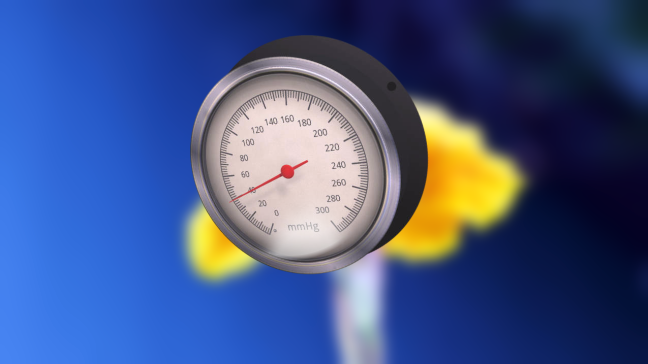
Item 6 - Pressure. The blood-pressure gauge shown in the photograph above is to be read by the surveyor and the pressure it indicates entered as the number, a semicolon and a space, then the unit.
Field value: 40; mmHg
